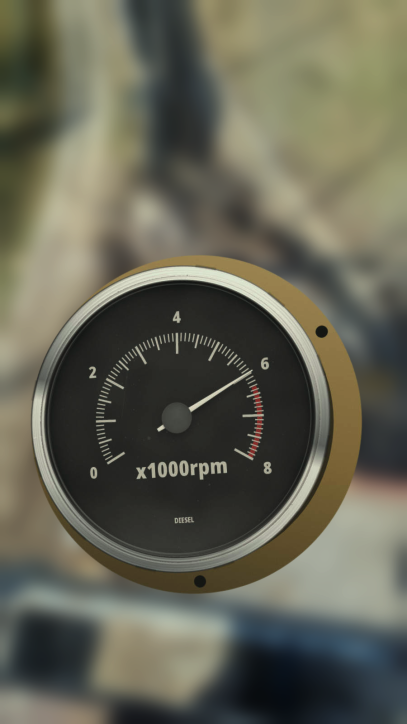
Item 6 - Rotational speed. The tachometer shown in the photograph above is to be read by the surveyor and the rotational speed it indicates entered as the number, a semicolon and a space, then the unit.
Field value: 6000; rpm
